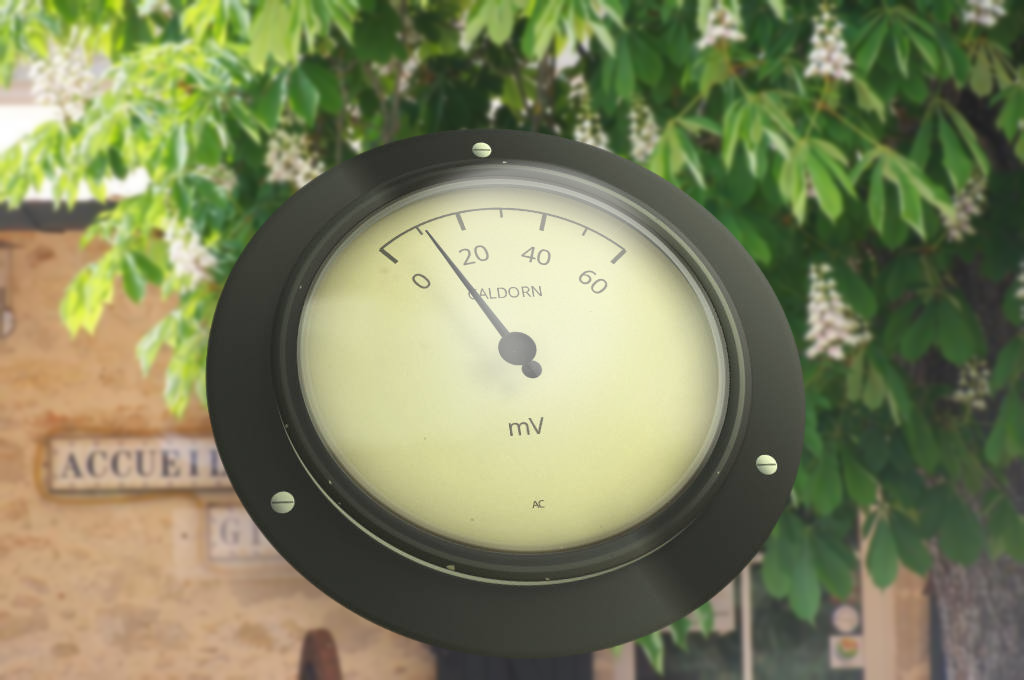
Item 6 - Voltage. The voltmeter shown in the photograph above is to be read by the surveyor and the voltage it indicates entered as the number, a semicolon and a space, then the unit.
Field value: 10; mV
